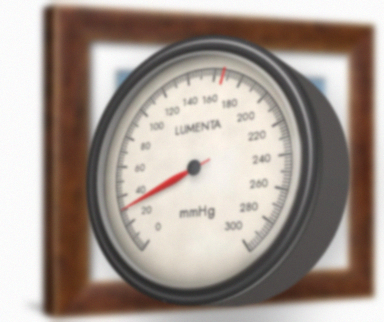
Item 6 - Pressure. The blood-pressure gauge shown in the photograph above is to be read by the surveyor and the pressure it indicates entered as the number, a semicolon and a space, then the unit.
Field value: 30; mmHg
